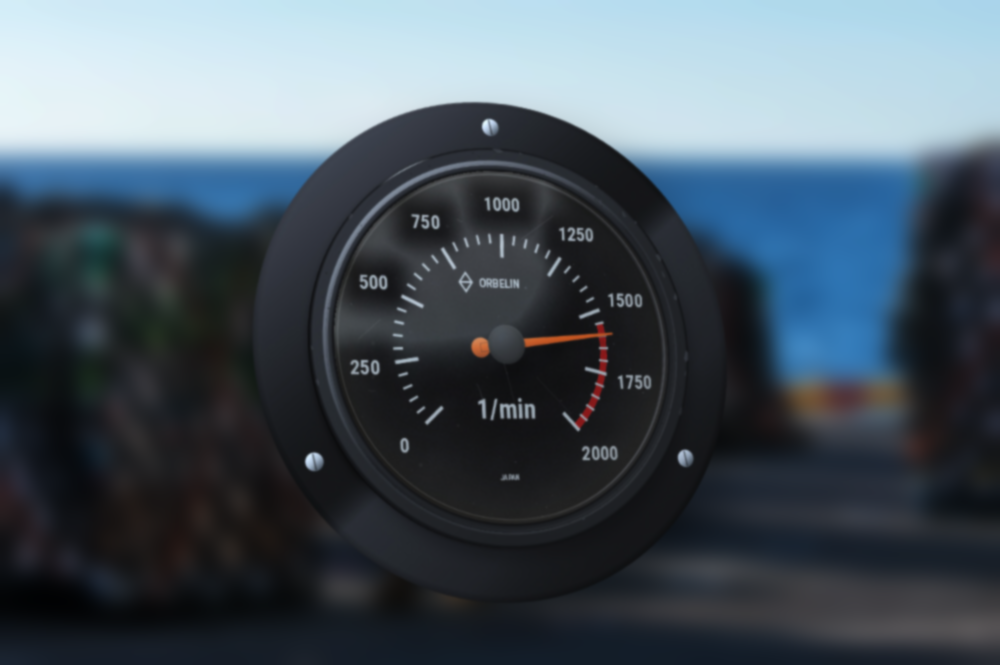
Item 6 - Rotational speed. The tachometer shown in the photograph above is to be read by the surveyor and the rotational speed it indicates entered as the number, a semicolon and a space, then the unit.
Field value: 1600; rpm
